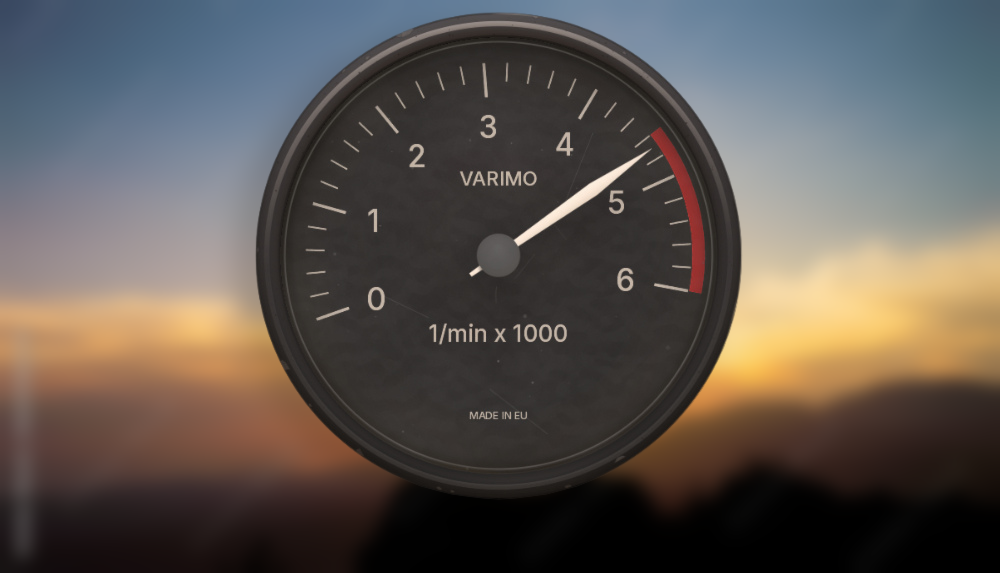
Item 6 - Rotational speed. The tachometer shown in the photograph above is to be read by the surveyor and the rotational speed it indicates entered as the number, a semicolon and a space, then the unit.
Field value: 4700; rpm
